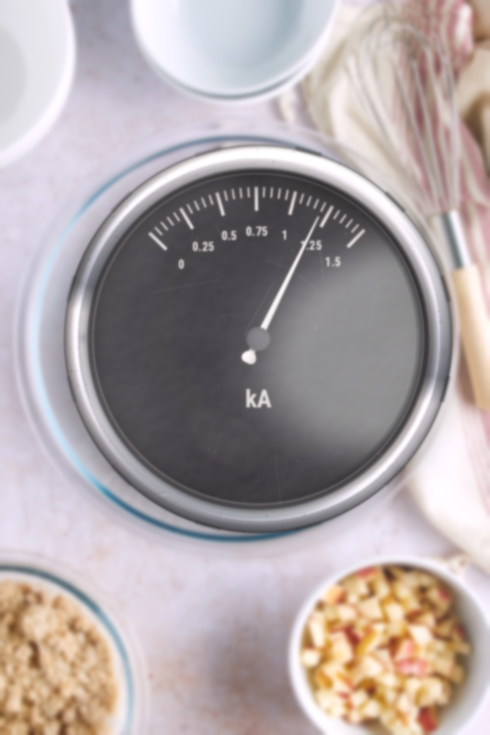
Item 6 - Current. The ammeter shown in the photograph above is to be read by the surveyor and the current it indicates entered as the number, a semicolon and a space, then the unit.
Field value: 1.2; kA
